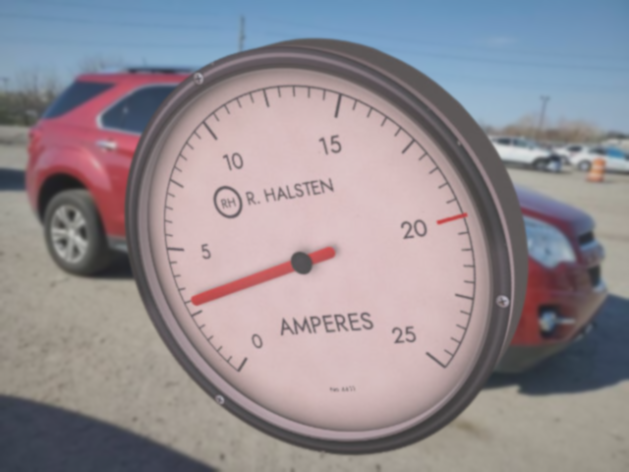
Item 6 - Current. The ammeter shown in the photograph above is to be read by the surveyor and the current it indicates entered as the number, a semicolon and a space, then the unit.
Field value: 3; A
